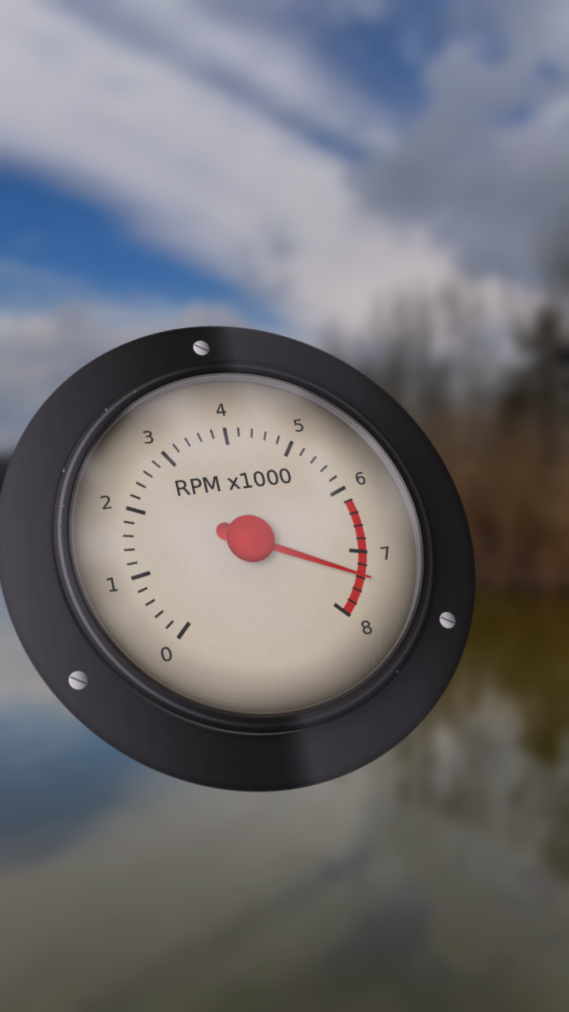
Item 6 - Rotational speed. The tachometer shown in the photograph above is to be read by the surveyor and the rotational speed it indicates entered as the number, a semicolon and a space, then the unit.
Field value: 7400; rpm
